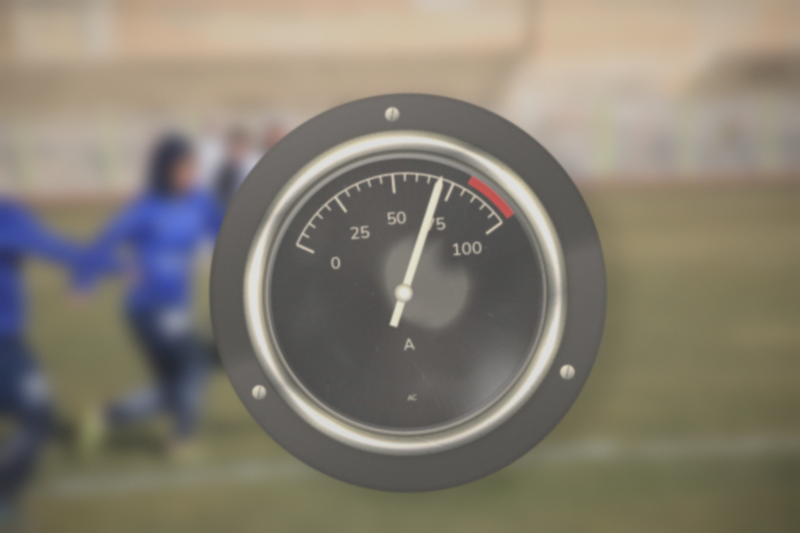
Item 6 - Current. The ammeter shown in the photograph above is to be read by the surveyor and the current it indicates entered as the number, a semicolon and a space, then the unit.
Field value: 70; A
